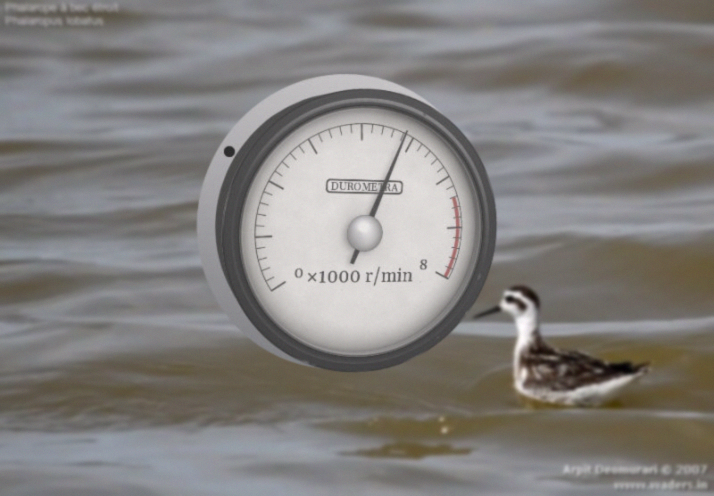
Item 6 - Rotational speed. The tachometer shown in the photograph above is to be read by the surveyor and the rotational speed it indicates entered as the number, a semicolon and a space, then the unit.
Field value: 4800; rpm
